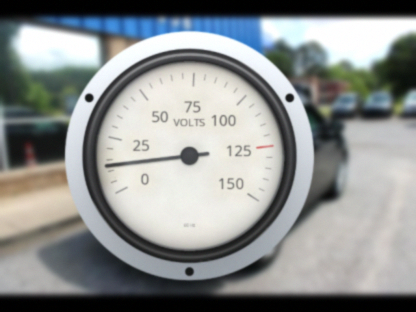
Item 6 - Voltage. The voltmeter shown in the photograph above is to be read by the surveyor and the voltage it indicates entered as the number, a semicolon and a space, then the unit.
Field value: 12.5; V
